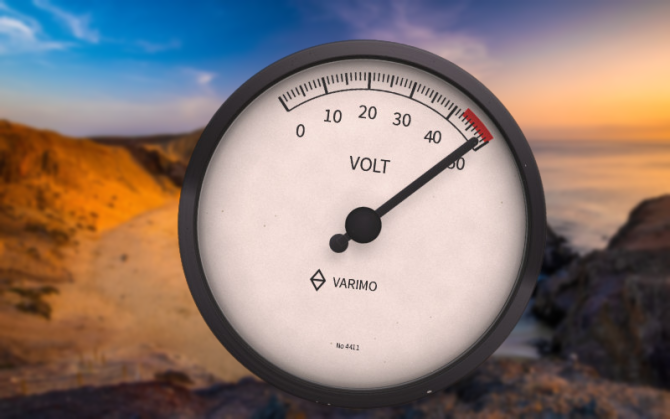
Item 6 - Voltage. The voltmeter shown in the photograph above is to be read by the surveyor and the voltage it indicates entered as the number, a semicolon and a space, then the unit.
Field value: 48; V
